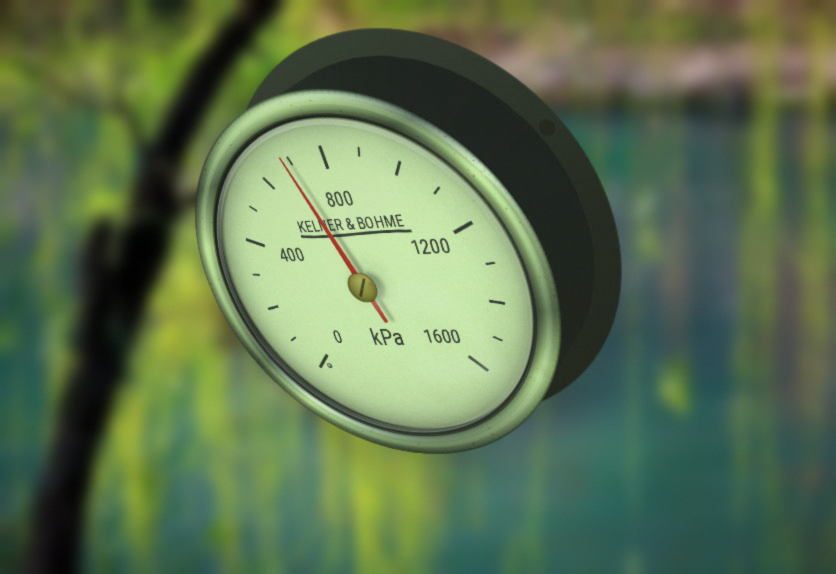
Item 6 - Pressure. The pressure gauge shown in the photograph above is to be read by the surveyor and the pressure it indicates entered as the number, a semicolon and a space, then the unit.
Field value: 700; kPa
